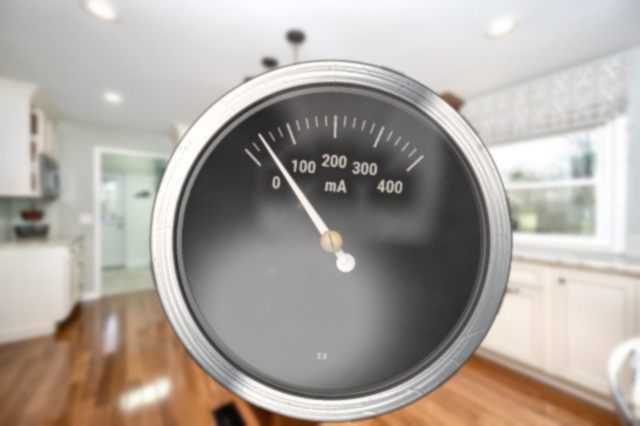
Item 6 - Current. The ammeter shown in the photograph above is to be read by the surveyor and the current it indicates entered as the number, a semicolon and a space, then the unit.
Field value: 40; mA
